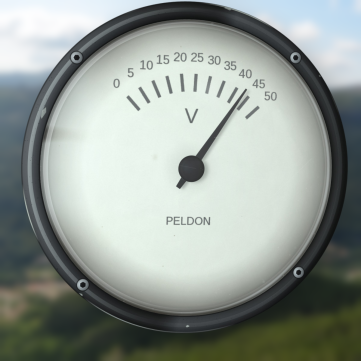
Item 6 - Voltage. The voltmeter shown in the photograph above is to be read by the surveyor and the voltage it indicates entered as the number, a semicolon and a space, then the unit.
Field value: 42.5; V
